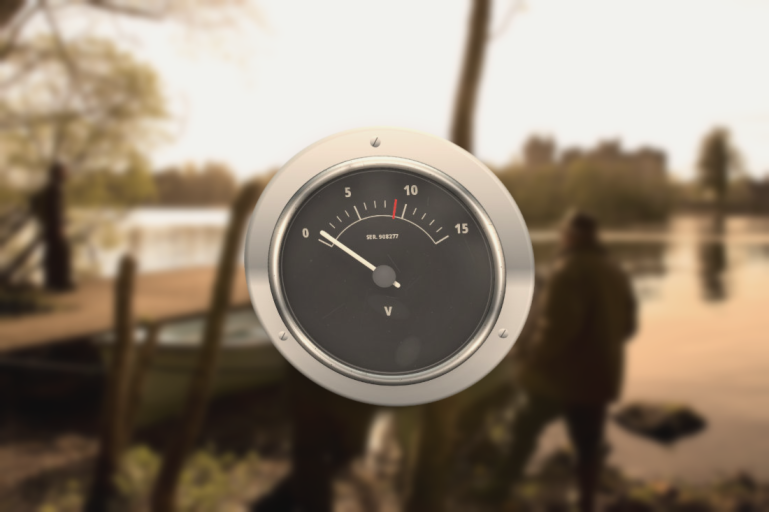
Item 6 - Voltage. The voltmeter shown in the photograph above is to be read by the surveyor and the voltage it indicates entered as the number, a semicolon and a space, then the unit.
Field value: 1; V
